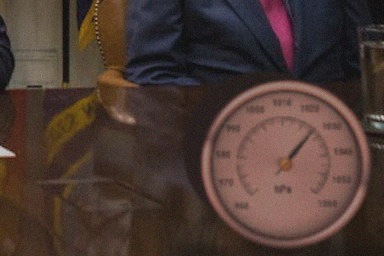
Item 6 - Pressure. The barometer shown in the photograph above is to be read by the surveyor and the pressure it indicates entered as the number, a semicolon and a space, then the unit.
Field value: 1025; hPa
